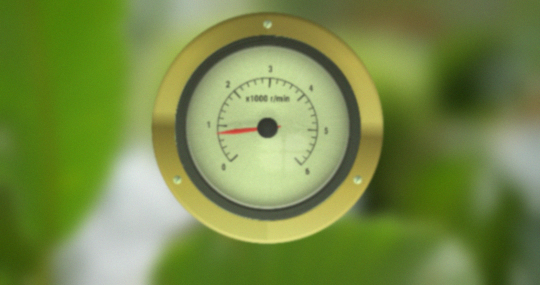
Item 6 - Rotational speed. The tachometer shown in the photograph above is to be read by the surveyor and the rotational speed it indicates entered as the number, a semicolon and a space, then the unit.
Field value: 800; rpm
